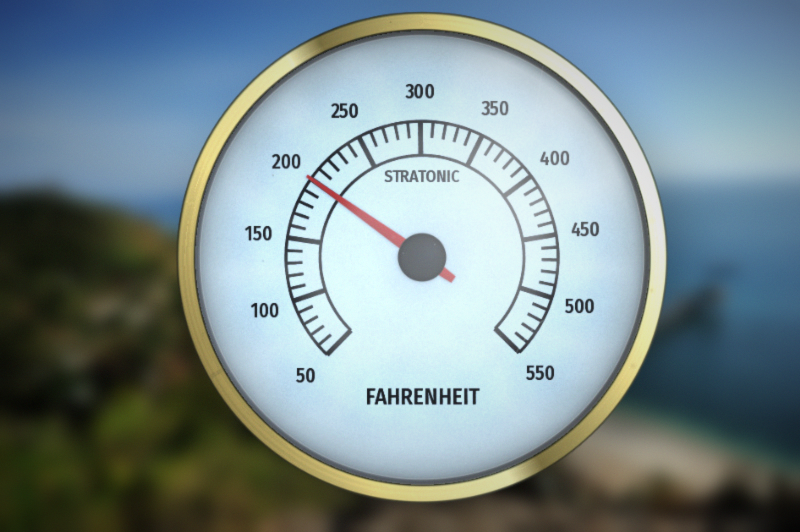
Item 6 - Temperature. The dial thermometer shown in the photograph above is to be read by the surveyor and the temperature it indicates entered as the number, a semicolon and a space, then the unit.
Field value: 200; °F
